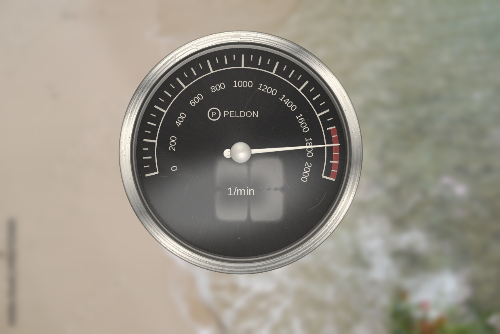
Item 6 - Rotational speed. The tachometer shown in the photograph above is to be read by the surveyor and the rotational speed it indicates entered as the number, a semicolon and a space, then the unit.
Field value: 1800; rpm
